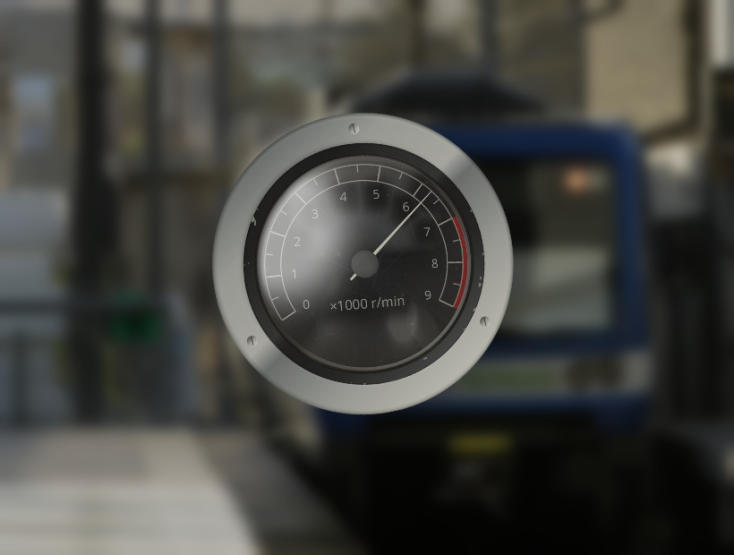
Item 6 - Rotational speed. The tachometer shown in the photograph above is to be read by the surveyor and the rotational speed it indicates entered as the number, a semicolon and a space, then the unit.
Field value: 6250; rpm
